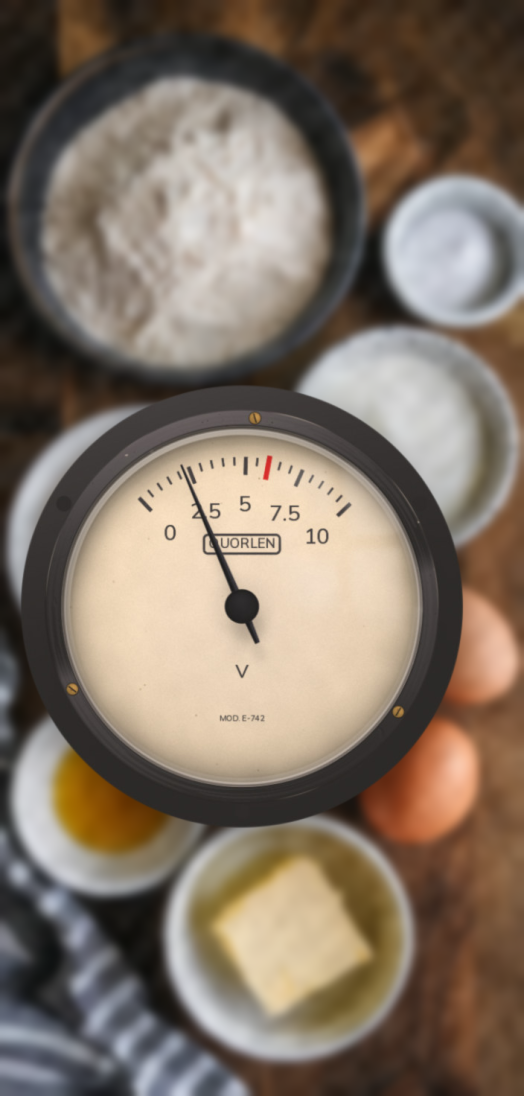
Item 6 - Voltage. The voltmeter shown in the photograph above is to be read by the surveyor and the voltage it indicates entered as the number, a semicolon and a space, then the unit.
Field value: 2.25; V
